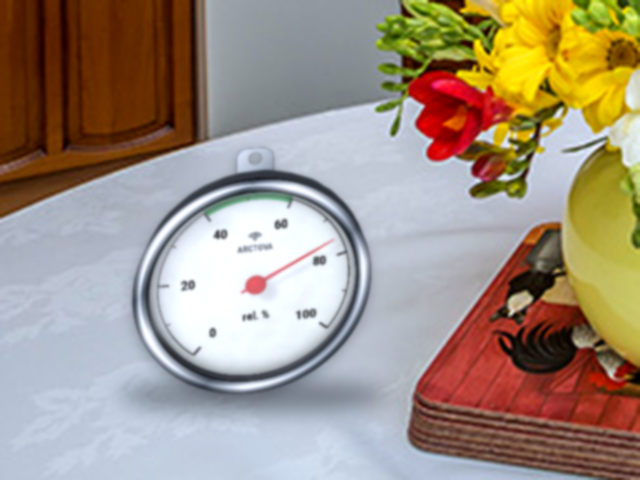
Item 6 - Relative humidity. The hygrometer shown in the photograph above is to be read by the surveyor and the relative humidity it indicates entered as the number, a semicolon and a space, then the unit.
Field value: 75; %
